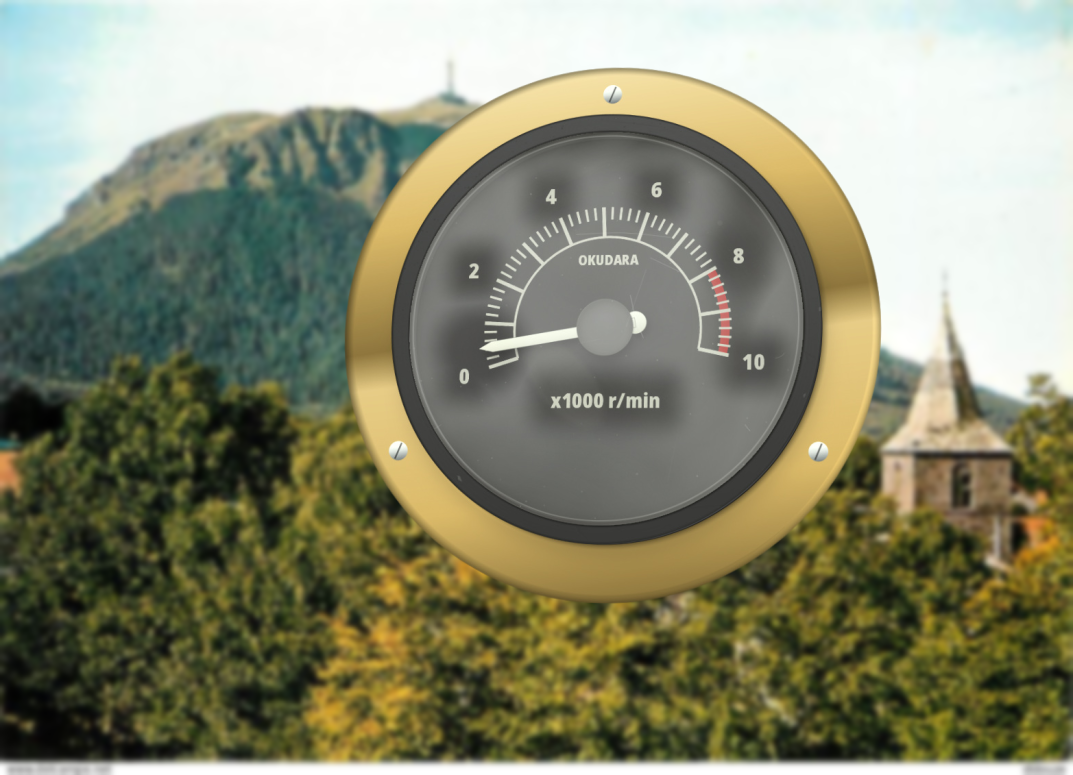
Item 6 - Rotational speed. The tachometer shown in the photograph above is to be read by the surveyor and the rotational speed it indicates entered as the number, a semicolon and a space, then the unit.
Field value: 400; rpm
